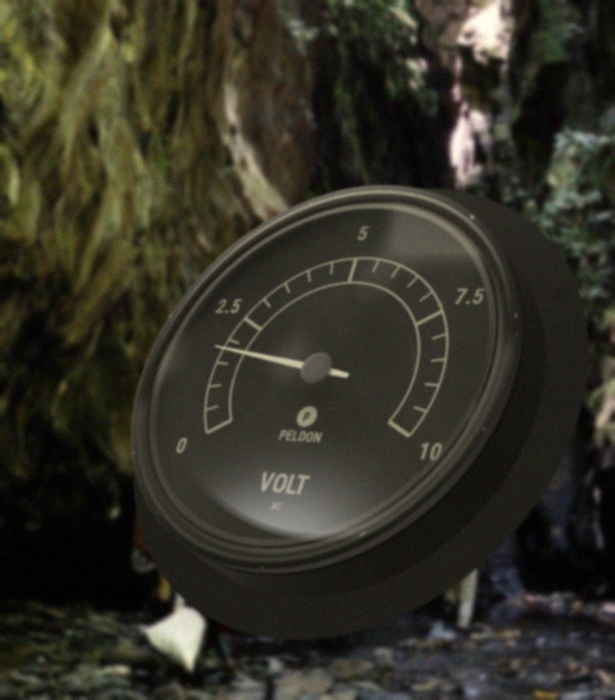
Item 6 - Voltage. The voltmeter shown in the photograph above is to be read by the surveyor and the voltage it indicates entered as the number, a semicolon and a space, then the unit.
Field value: 1.75; V
